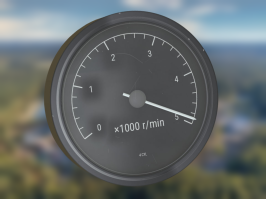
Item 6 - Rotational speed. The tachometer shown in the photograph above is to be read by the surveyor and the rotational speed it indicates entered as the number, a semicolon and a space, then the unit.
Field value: 4900; rpm
